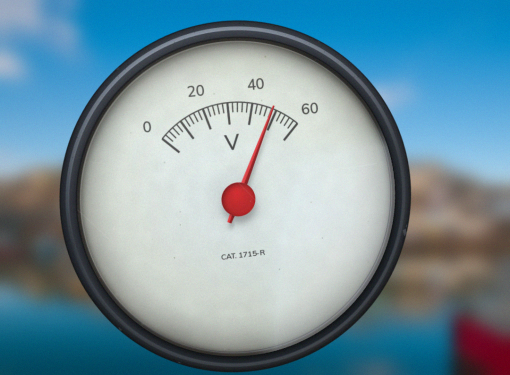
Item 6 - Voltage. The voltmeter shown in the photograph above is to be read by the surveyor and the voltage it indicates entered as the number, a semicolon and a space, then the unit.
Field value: 48; V
